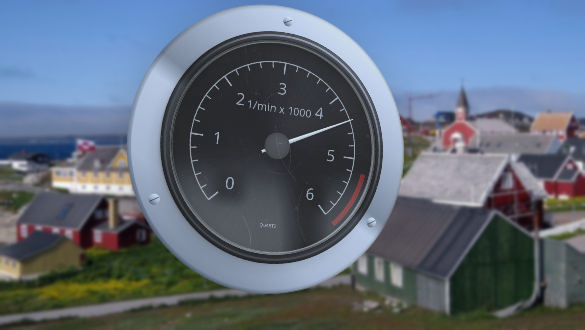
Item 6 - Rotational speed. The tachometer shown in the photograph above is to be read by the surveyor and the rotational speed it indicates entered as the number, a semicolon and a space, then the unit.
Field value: 4400; rpm
